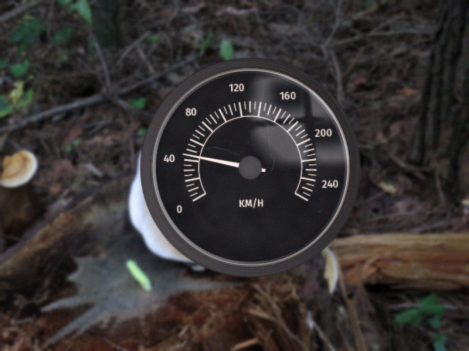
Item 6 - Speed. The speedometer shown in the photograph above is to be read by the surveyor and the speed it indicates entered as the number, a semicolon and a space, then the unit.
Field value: 45; km/h
